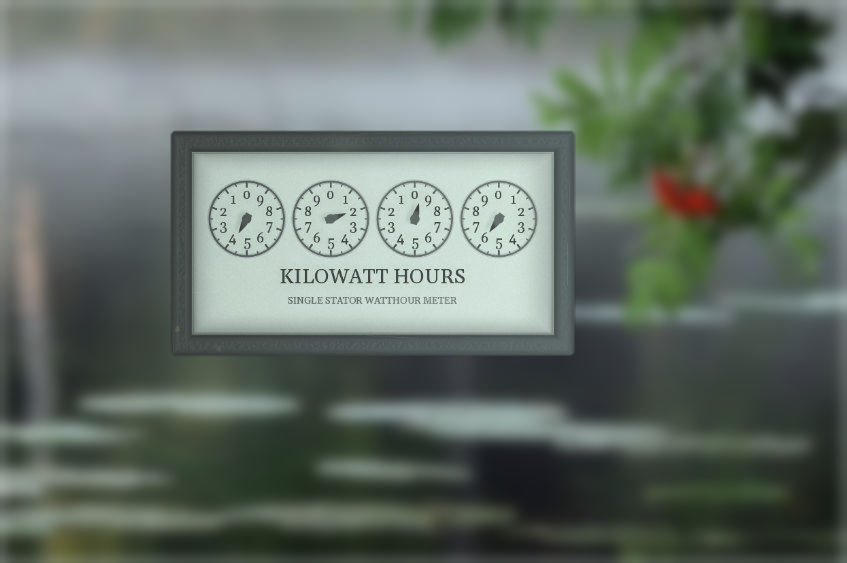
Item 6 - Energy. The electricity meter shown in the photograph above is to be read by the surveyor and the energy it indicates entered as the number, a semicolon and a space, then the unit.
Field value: 4196; kWh
